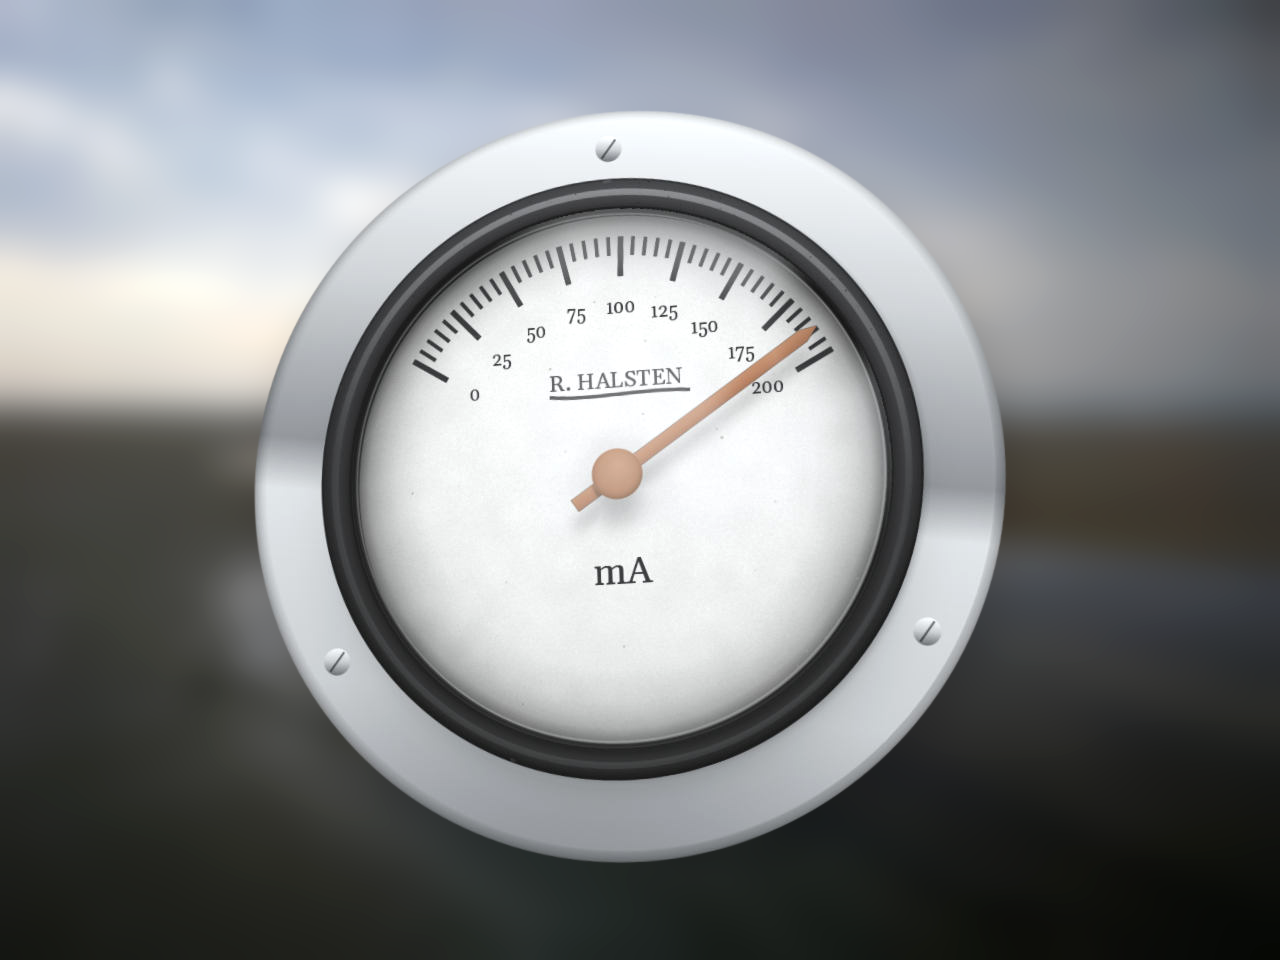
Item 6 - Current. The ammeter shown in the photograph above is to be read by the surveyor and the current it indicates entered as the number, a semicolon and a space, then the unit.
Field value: 190; mA
